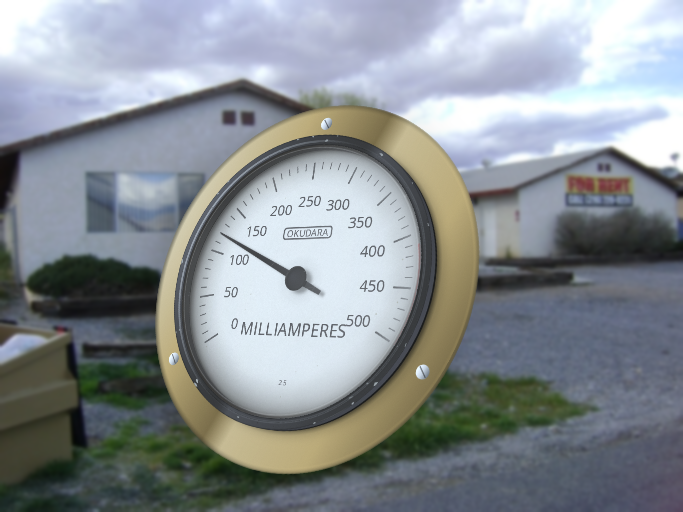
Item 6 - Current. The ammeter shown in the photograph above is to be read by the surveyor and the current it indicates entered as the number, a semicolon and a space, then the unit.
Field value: 120; mA
